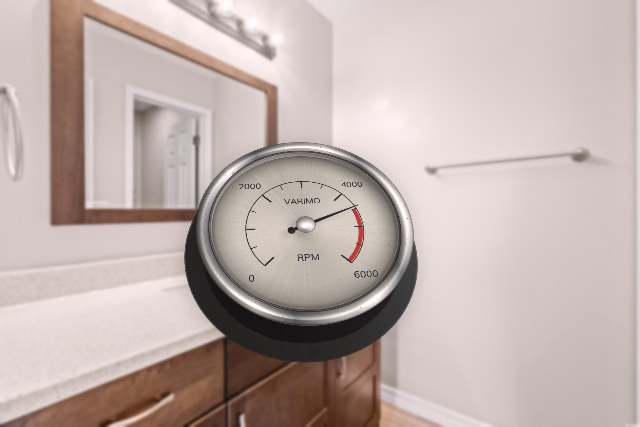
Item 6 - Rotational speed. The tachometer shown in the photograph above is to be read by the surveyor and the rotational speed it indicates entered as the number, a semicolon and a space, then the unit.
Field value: 4500; rpm
